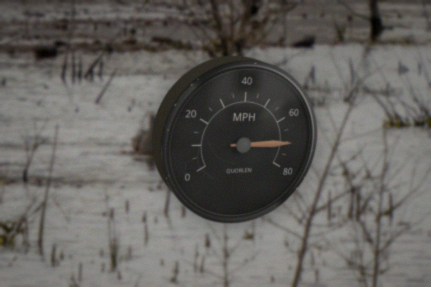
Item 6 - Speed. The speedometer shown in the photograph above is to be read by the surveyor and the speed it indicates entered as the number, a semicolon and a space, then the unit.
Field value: 70; mph
